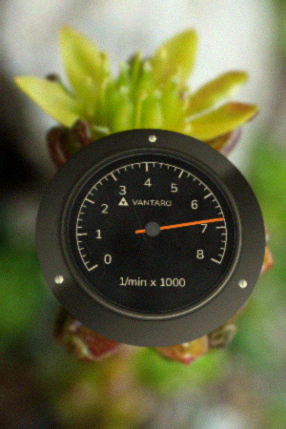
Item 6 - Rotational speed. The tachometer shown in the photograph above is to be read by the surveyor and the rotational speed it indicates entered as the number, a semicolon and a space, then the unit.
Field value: 6800; rpm
